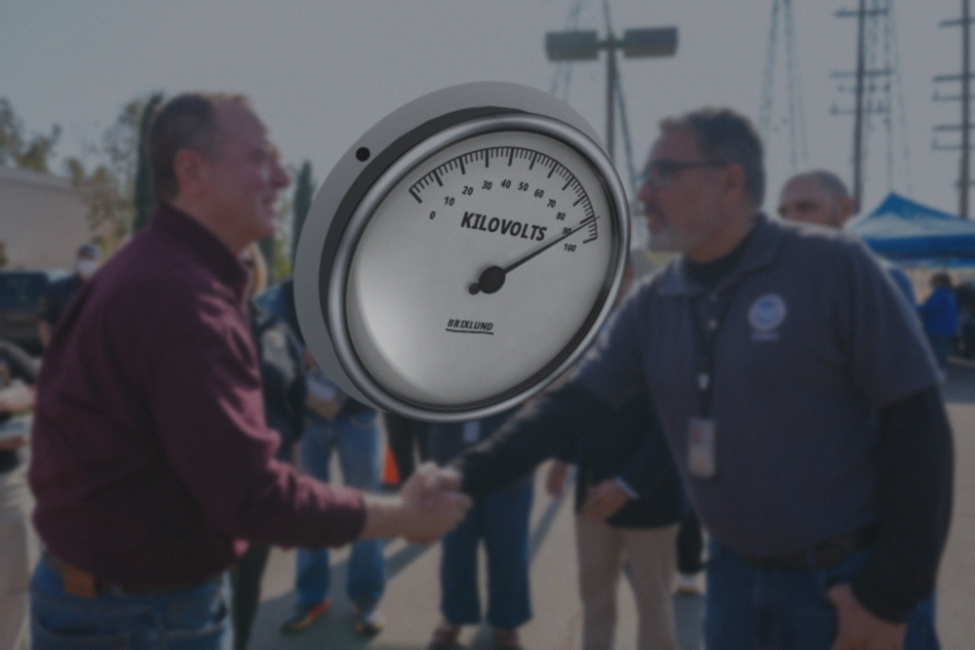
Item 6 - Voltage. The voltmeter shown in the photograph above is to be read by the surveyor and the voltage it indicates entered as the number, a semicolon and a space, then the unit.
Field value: 90; kV
